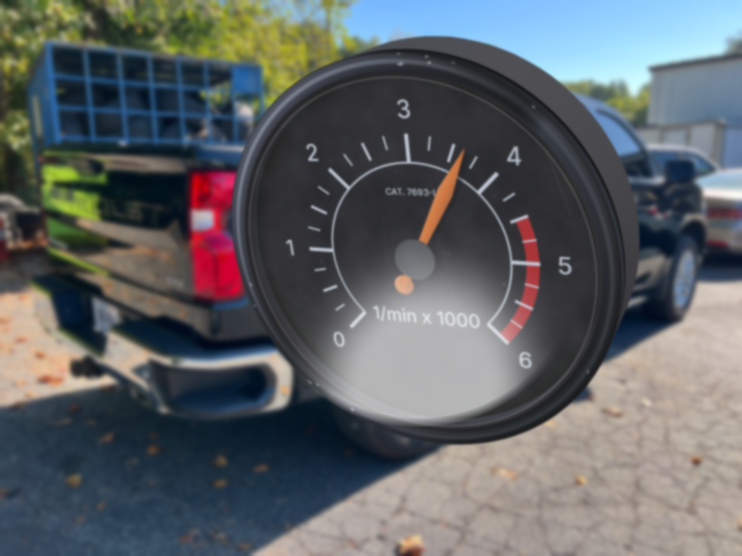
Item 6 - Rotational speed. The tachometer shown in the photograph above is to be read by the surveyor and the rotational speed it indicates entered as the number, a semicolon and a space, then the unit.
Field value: 3625; rpm
